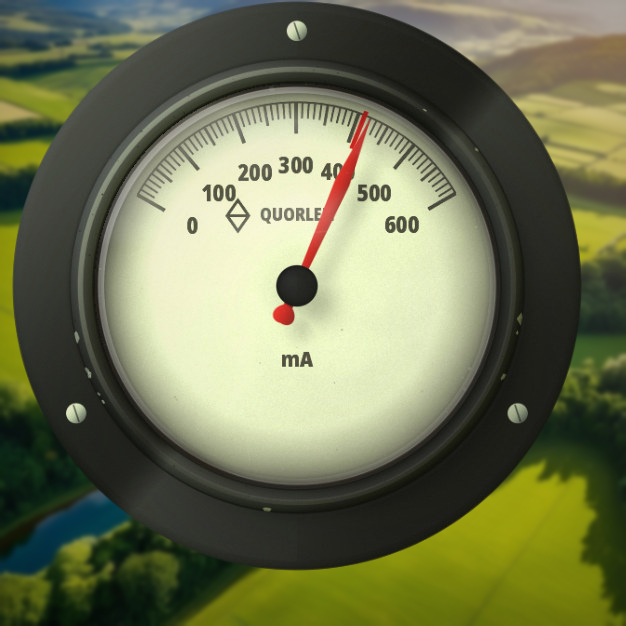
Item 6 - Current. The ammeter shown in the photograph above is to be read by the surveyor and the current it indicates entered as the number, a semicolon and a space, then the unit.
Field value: 420; mA
